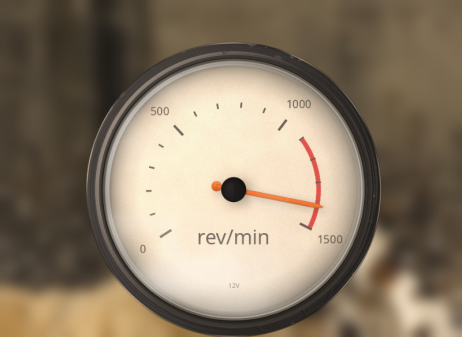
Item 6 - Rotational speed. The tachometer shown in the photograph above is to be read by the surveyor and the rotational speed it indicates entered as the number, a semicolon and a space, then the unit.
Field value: 1400; rpm
